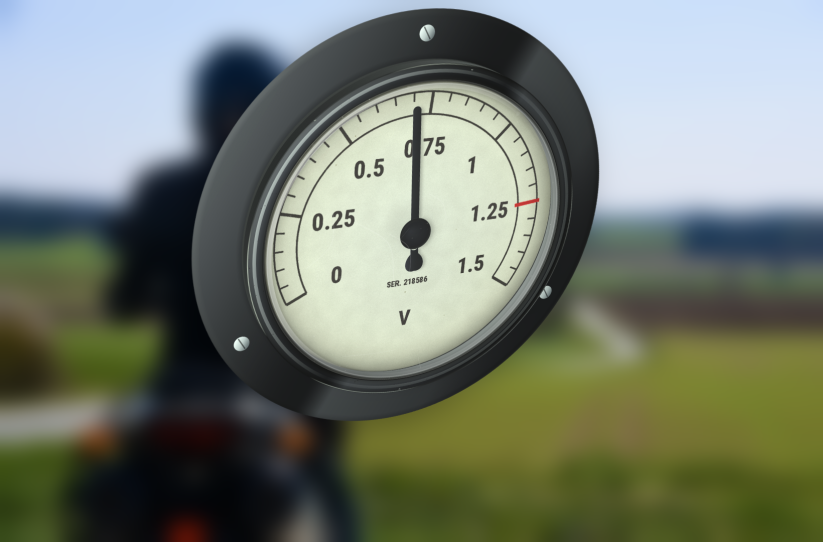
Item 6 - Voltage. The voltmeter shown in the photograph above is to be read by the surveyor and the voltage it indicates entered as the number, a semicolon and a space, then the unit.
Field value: 0.7; V
